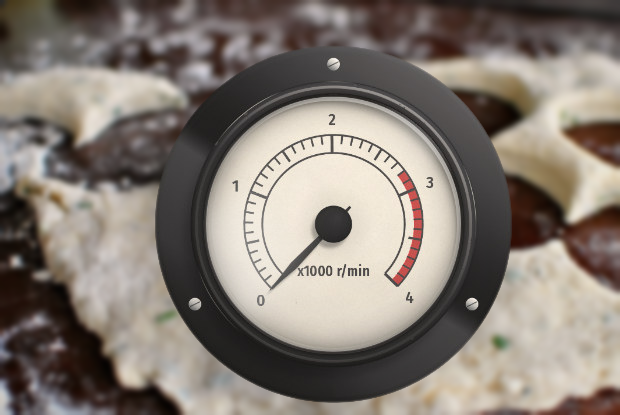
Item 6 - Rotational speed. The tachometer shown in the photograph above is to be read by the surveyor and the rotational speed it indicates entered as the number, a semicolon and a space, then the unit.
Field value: 0; rpm
